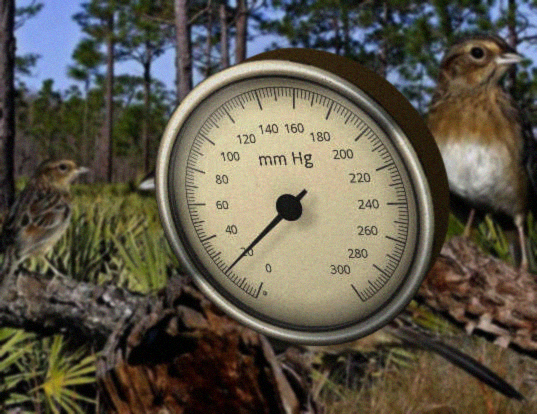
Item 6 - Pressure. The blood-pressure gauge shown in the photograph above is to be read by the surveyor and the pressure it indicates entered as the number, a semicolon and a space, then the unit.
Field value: 20; mmHg
